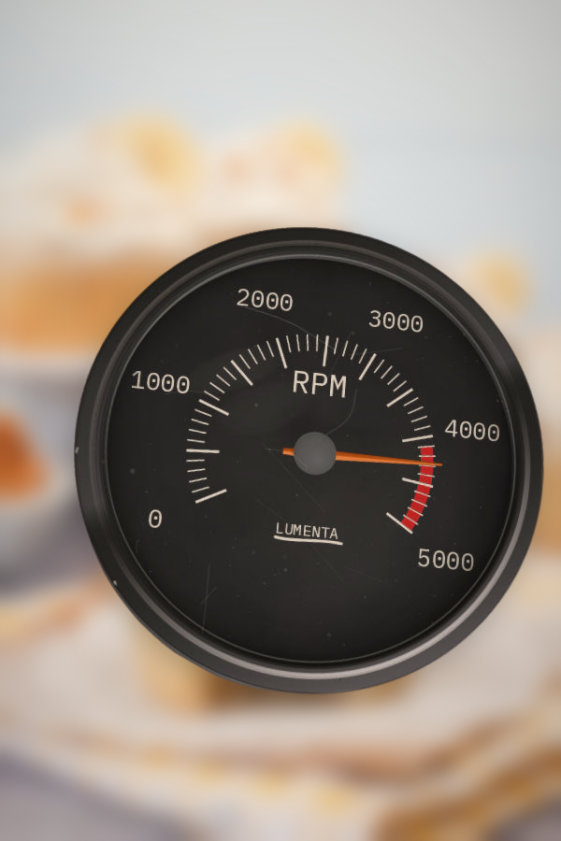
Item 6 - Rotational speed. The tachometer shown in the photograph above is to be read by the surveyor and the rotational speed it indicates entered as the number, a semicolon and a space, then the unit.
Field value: 4300; rpm
